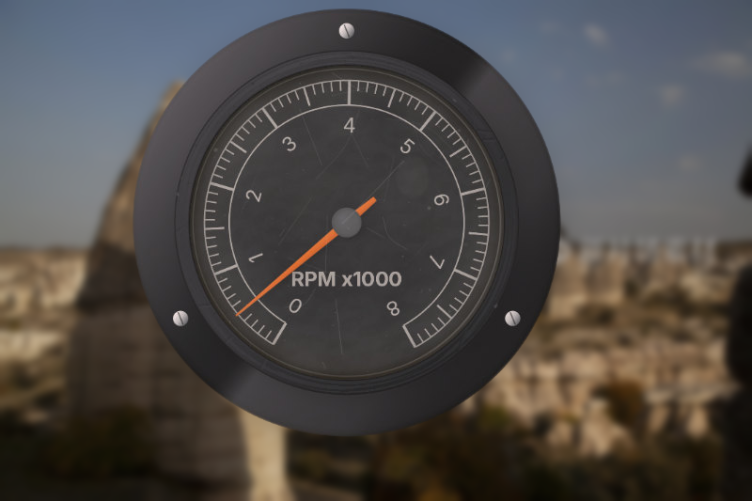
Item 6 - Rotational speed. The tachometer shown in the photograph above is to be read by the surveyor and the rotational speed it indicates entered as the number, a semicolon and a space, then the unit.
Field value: 500; rpm
